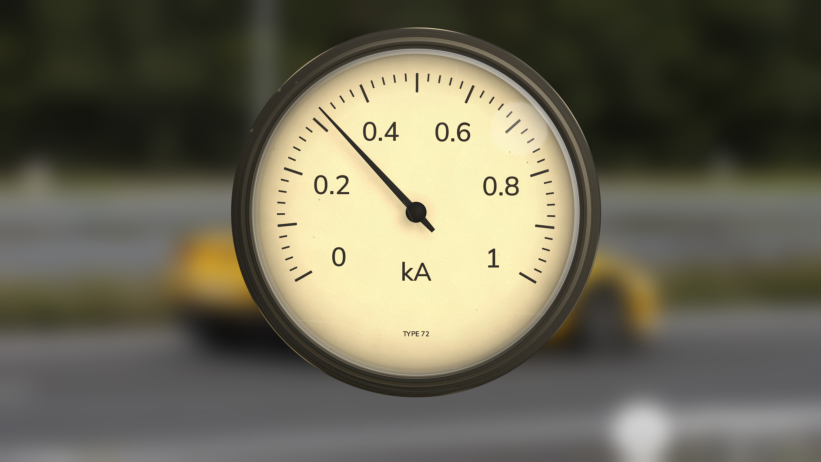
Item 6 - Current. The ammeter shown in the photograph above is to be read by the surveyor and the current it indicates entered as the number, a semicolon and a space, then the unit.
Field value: 0.32; kA
